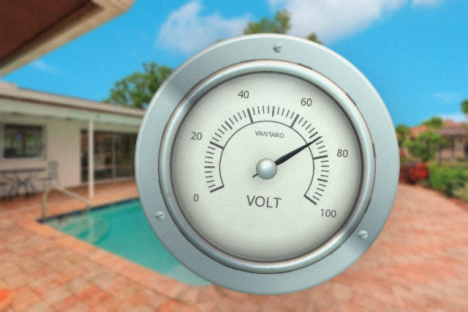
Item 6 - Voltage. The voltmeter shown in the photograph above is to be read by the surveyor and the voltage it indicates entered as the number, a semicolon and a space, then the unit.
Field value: 72; V
